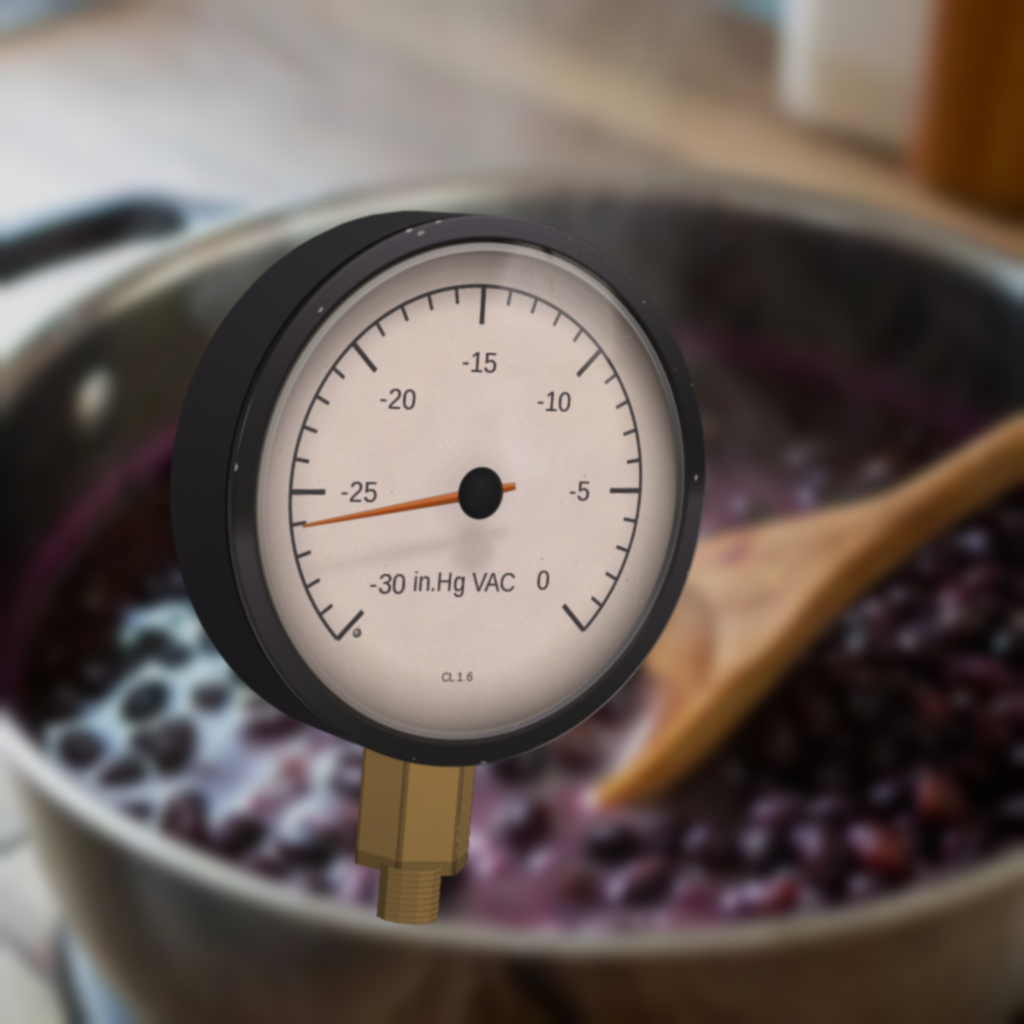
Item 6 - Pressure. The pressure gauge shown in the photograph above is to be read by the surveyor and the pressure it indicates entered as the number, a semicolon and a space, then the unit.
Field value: -26; inHg
